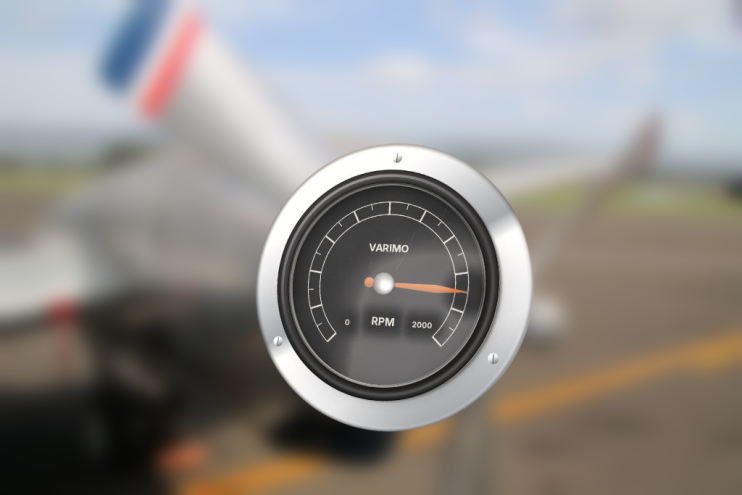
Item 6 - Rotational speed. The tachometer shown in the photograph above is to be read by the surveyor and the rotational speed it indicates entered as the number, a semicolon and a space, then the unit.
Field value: 1700; rpm
